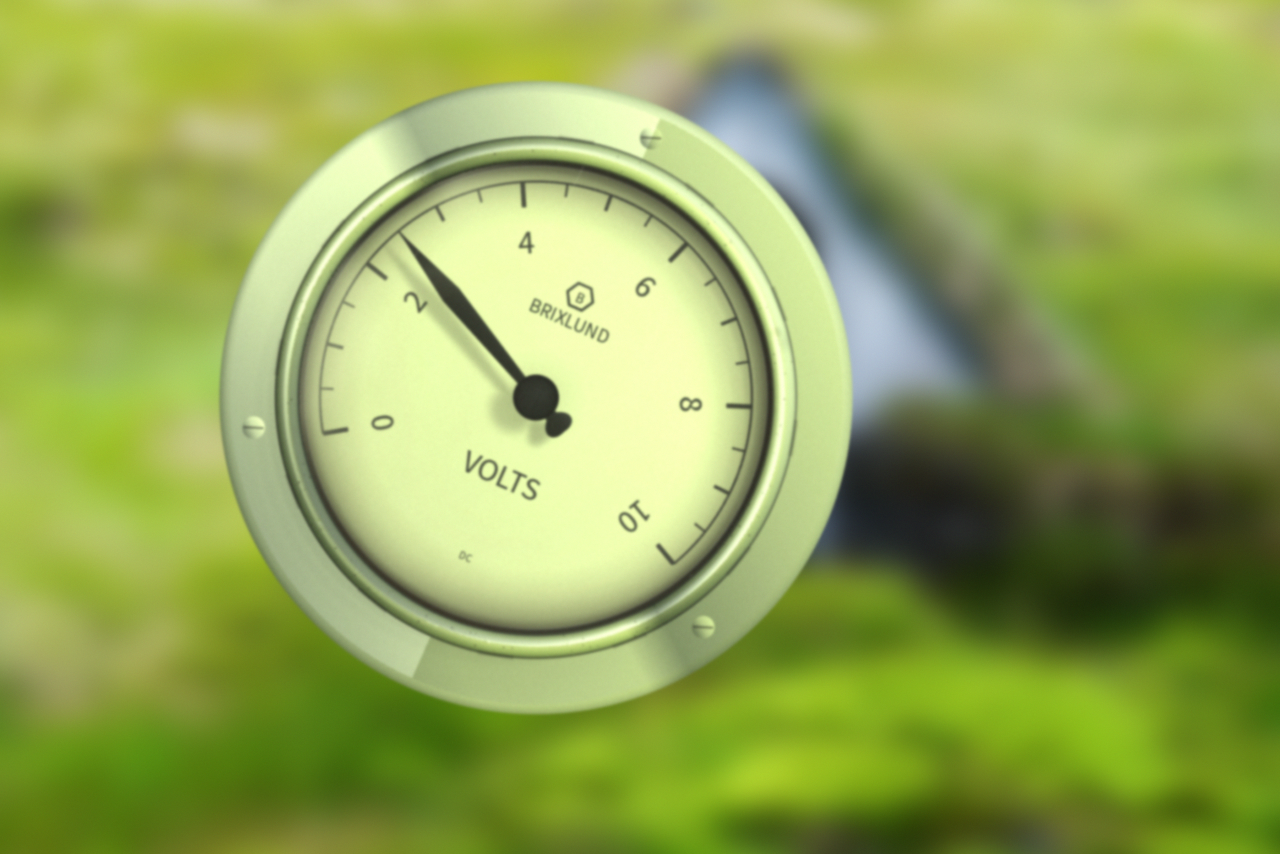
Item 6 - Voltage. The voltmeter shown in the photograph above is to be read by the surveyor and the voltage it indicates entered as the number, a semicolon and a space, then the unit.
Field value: 2.5; V
